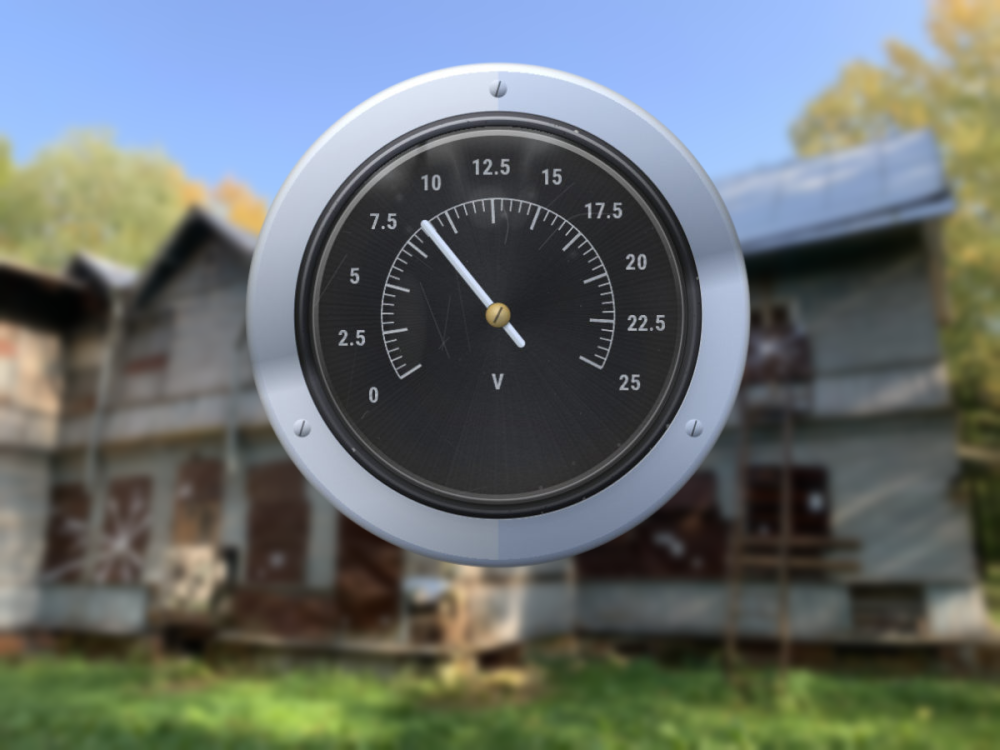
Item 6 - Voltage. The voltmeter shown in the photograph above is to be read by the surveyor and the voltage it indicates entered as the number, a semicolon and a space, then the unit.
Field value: 8.75; V
